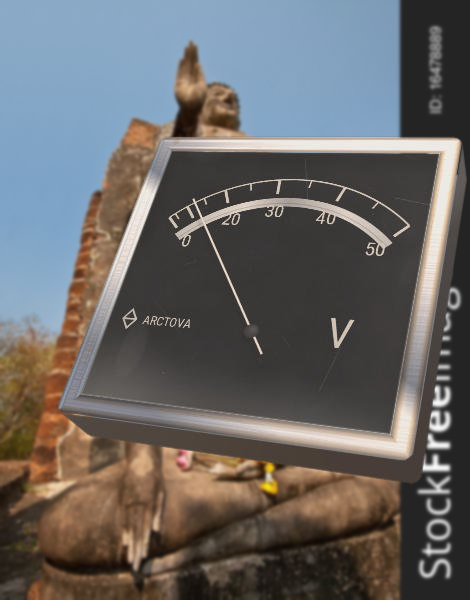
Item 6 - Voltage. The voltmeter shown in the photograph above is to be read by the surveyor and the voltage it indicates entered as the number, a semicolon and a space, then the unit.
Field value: 12.5; V
